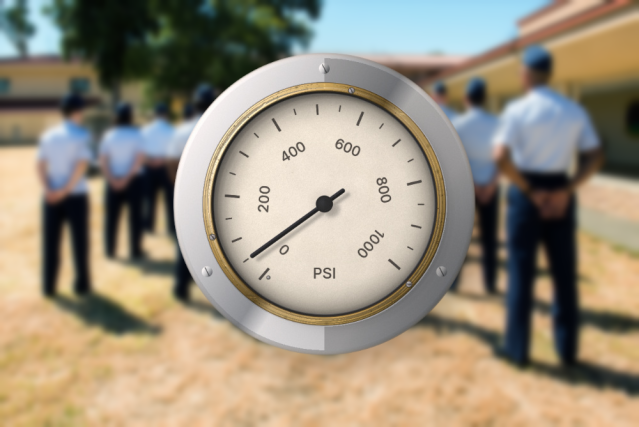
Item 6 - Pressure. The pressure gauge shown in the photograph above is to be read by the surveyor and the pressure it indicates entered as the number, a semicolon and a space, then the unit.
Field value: 50; psi
